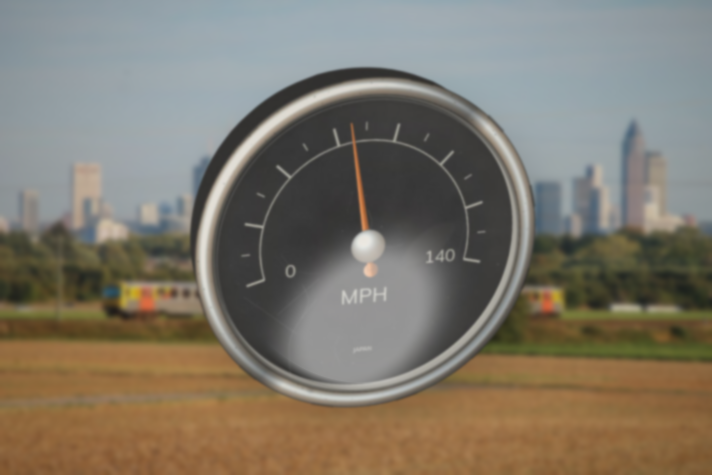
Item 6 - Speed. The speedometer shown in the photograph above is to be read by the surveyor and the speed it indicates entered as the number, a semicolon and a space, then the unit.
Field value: 65; mph
